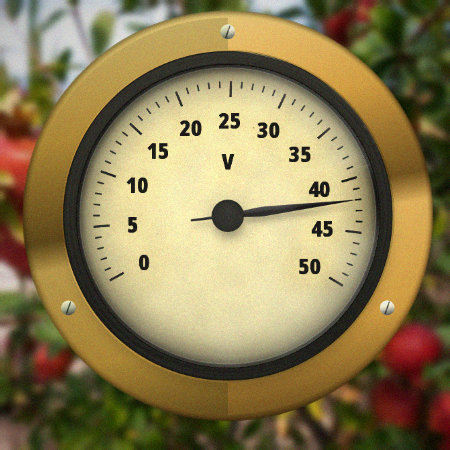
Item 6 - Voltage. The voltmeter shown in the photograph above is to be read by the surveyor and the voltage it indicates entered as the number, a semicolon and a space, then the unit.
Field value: 42; V
